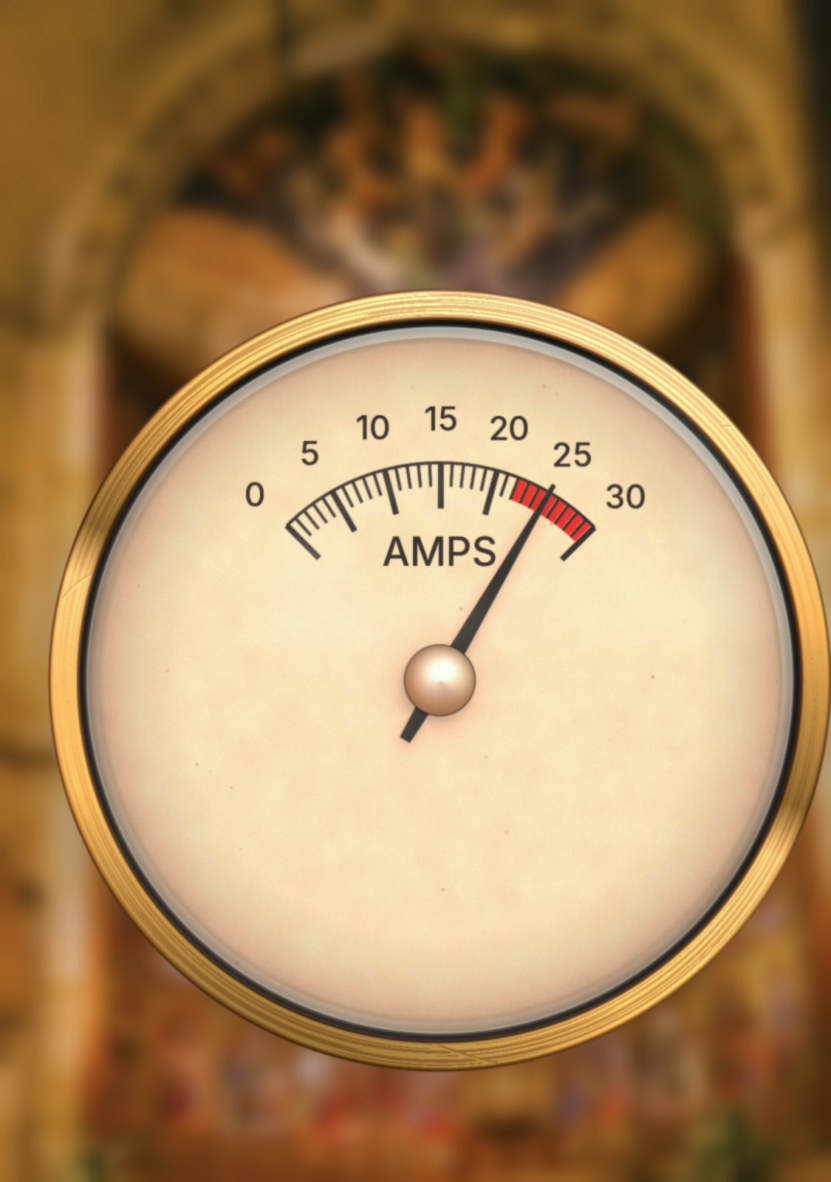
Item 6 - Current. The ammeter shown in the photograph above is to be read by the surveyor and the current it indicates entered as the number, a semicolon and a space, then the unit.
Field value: 25; A
